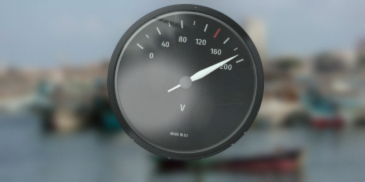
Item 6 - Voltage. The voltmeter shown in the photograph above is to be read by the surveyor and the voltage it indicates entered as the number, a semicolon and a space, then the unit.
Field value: 190; V
